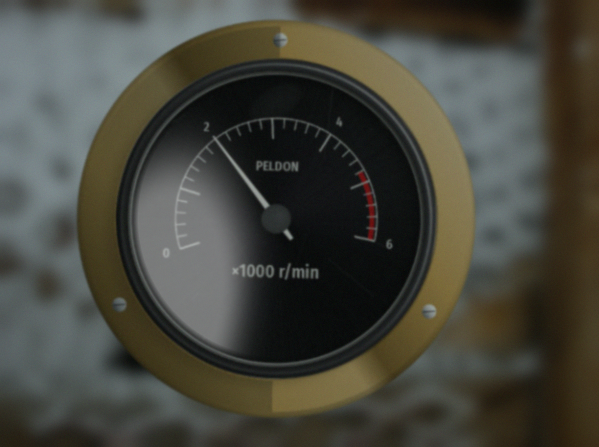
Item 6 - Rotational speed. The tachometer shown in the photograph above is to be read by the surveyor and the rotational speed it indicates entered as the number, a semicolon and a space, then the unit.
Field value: 2000; rpm
